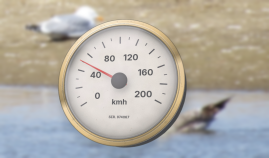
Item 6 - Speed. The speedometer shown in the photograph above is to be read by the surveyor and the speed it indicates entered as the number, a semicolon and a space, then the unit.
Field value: 50; km/h
